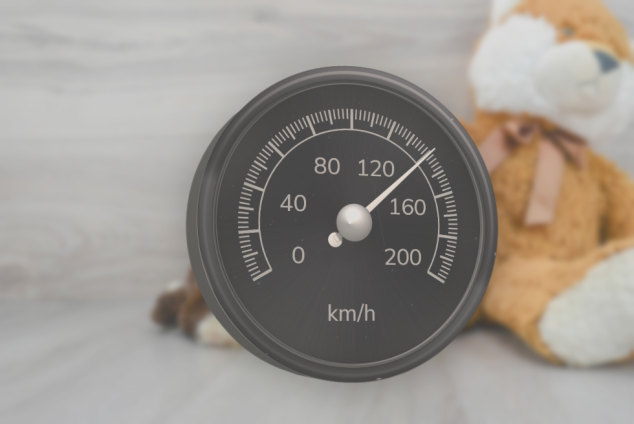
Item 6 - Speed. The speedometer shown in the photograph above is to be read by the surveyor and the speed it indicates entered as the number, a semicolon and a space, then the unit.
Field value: 140; km/h
